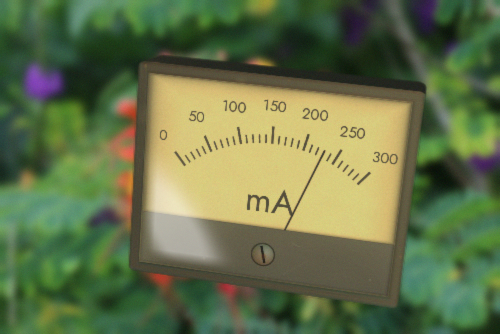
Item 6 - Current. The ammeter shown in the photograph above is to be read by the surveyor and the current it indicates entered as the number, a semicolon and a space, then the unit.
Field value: 230; mA
